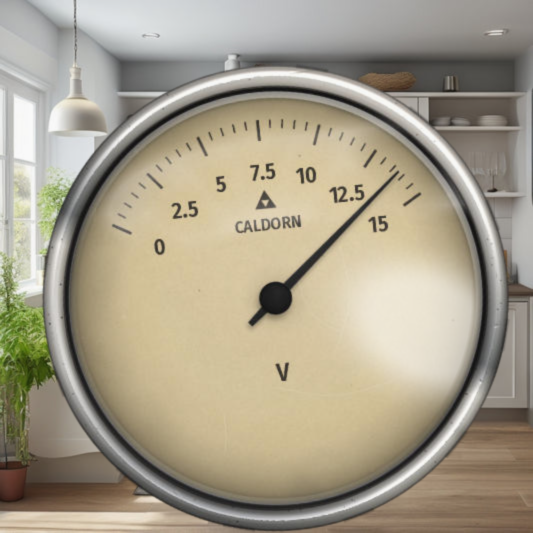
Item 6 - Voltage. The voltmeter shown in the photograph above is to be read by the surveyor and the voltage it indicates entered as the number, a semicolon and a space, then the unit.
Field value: 13.75; V
